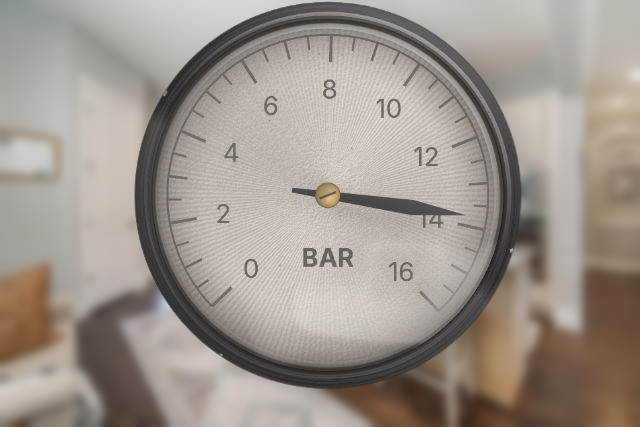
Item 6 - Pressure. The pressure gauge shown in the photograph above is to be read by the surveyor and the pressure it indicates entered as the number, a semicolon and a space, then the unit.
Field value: 13.75; bar
